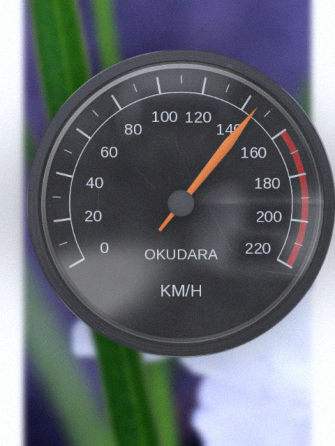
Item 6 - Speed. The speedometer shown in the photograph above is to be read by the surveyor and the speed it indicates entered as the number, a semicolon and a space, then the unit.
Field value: 145; km/h
